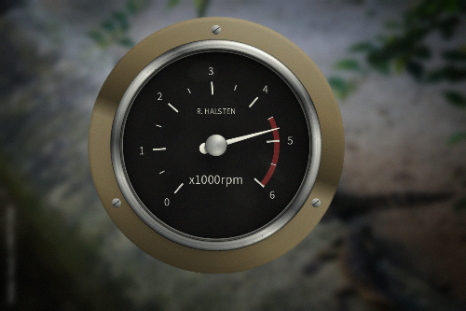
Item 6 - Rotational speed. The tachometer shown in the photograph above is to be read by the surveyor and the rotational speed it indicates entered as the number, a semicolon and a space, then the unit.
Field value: 4750; rpm
